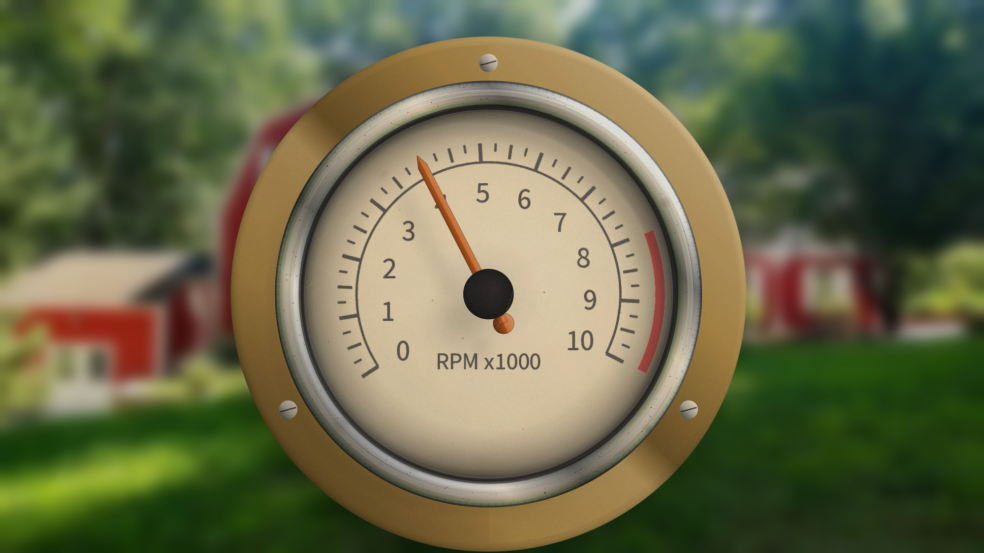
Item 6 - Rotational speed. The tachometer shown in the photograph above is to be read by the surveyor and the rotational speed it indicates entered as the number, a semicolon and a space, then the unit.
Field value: 4000; rpm
